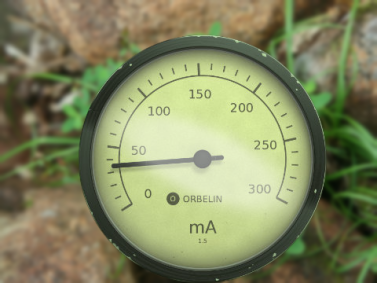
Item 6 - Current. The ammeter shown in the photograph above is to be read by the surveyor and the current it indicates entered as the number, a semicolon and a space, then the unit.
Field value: 35; mA
